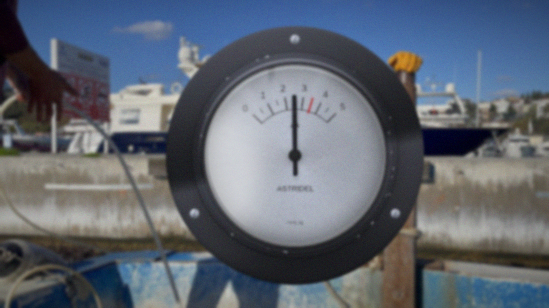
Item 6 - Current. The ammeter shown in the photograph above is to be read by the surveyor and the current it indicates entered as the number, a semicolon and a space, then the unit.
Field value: 2.5; A
